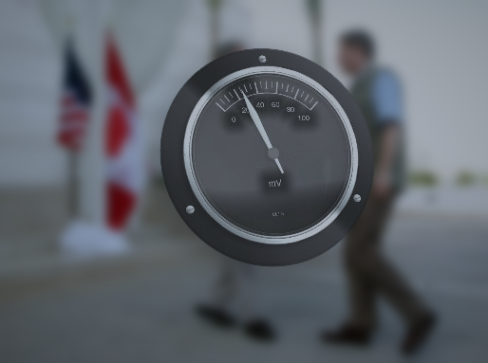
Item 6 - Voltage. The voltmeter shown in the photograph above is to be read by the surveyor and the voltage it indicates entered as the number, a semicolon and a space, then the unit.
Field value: 25; mV
